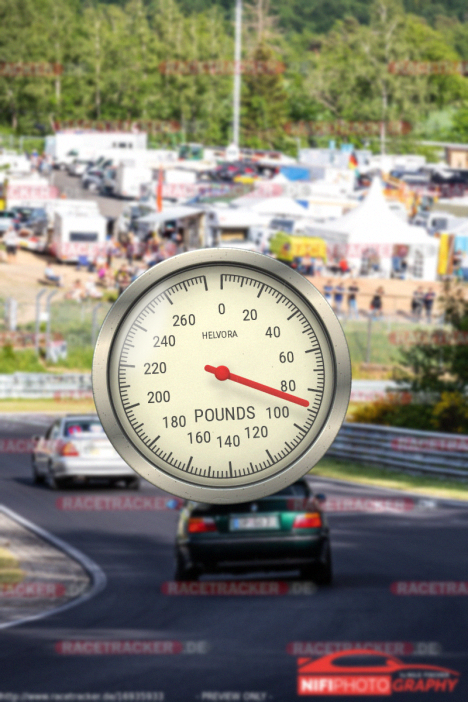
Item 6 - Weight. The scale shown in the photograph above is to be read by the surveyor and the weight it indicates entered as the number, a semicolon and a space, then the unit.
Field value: 88; lb
